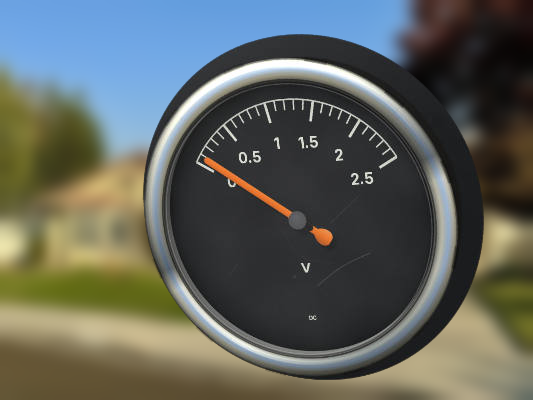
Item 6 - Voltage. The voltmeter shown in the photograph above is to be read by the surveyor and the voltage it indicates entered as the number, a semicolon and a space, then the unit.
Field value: 0.1; V
